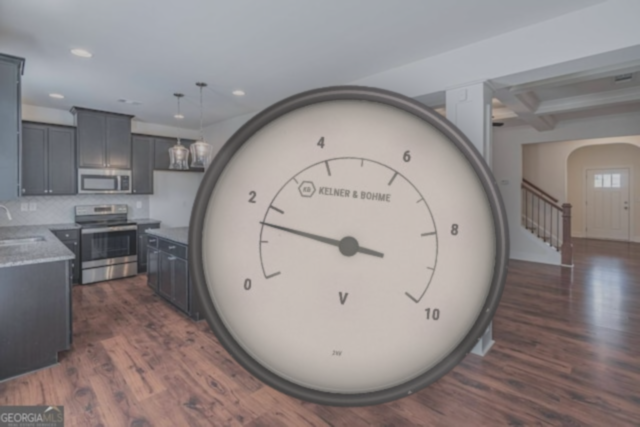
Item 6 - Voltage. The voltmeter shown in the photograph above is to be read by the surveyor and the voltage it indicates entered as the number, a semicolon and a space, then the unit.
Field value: 1.5; V
